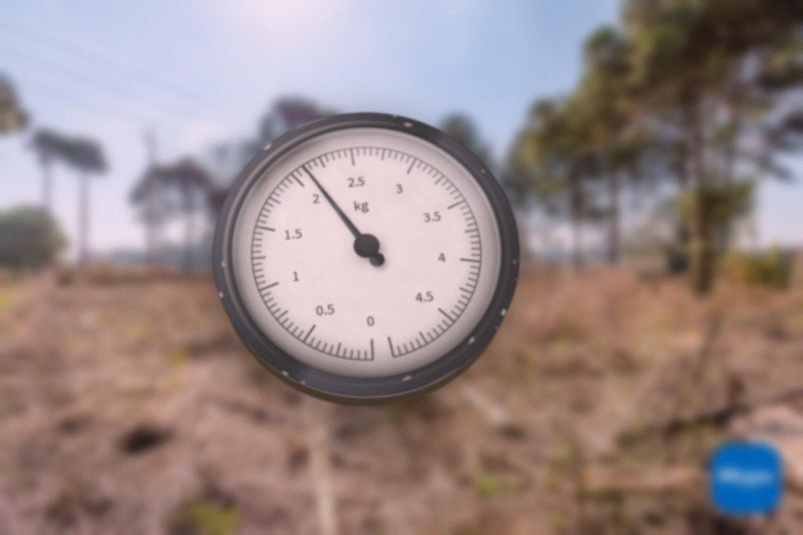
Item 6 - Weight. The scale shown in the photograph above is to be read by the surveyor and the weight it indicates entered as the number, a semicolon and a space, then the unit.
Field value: 2.1; kg
